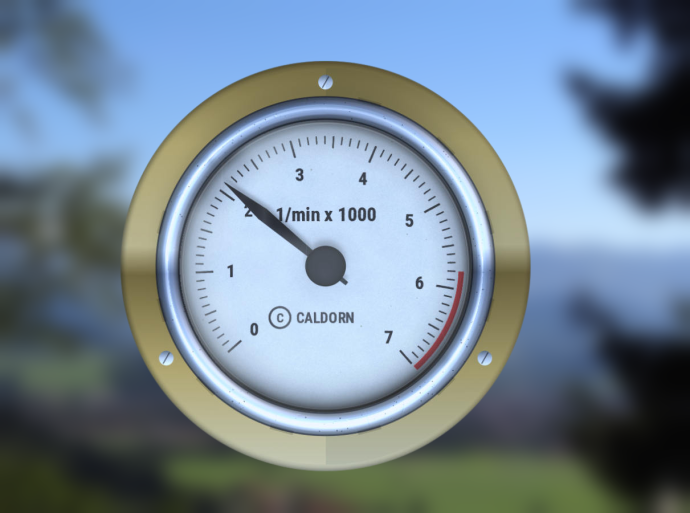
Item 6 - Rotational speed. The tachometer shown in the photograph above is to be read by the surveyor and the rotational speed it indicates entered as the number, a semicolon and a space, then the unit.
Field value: 2100; rpm
